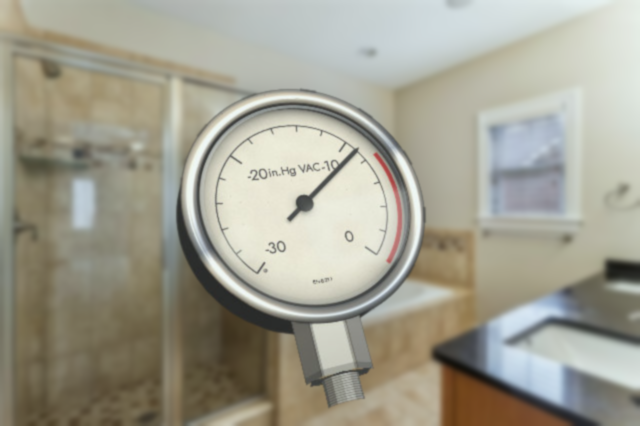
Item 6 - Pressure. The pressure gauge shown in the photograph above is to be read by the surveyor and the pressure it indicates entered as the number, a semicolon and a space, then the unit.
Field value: -9; inHg
